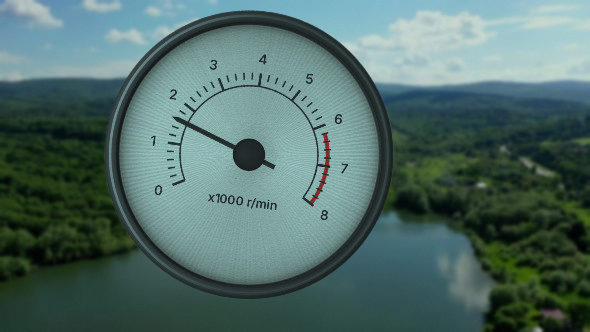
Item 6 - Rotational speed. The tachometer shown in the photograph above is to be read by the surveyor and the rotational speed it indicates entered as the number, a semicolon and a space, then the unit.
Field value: 1600; rpm
